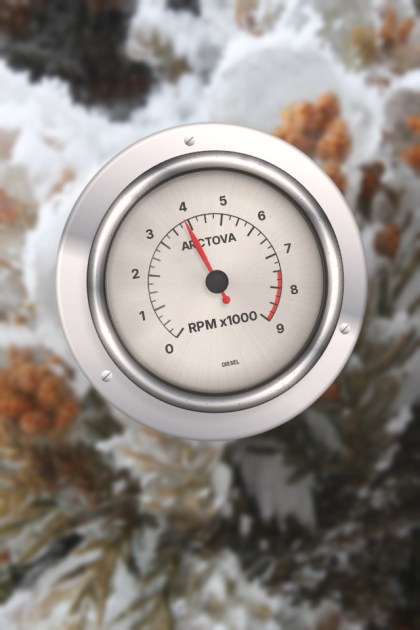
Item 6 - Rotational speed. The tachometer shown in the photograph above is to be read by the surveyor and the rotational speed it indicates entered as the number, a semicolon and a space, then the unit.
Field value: 3875; rpm
